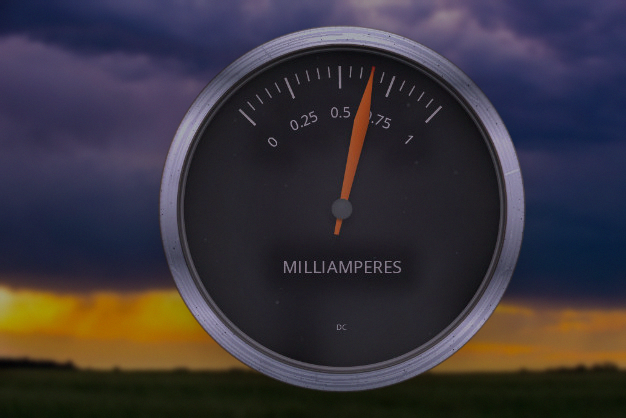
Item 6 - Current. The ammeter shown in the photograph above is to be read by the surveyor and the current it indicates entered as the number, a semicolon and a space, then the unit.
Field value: 0.65; mA
